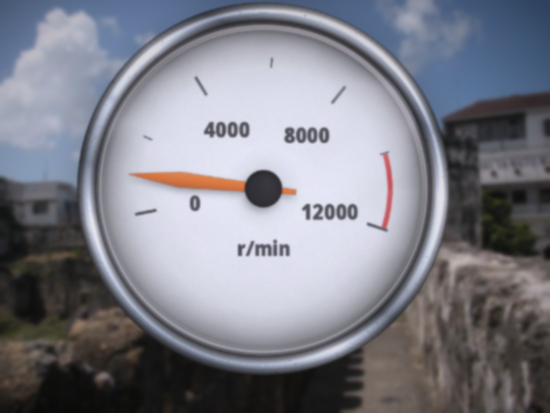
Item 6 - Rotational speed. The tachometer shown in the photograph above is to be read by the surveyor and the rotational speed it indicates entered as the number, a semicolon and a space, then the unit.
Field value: 1000; rpm
